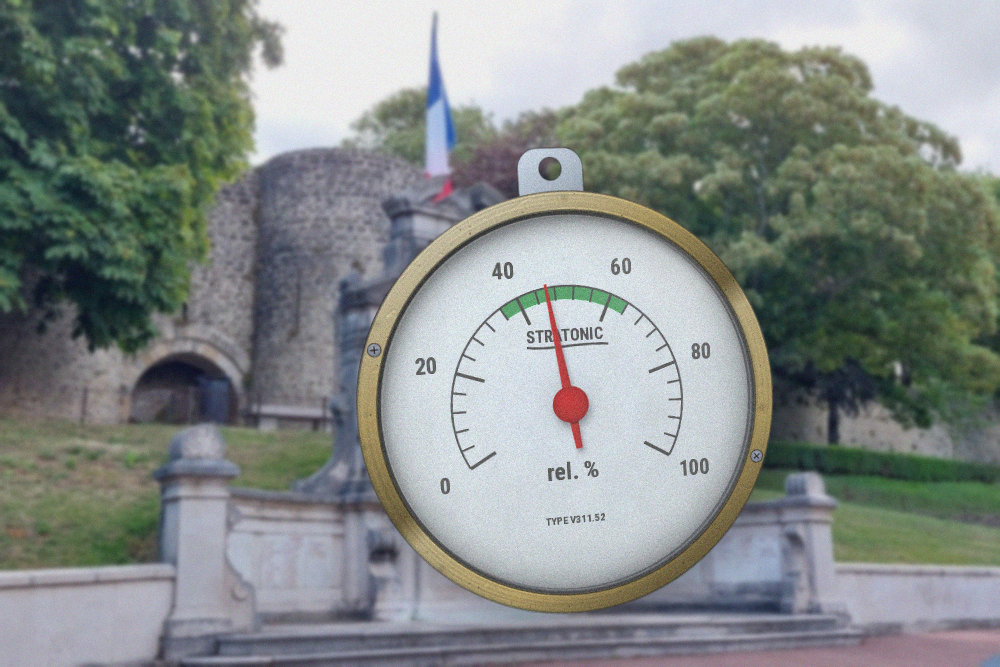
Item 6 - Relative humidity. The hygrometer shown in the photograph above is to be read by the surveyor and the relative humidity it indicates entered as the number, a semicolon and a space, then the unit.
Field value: 46; %
